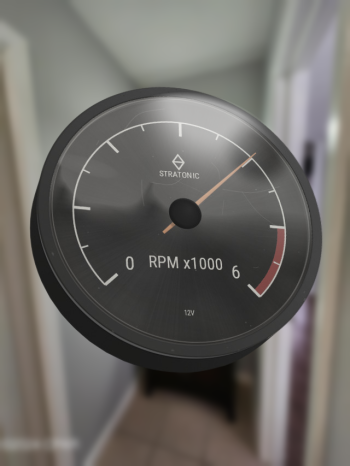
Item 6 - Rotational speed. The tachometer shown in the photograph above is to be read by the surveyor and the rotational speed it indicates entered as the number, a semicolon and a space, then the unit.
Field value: 4000; rpm
